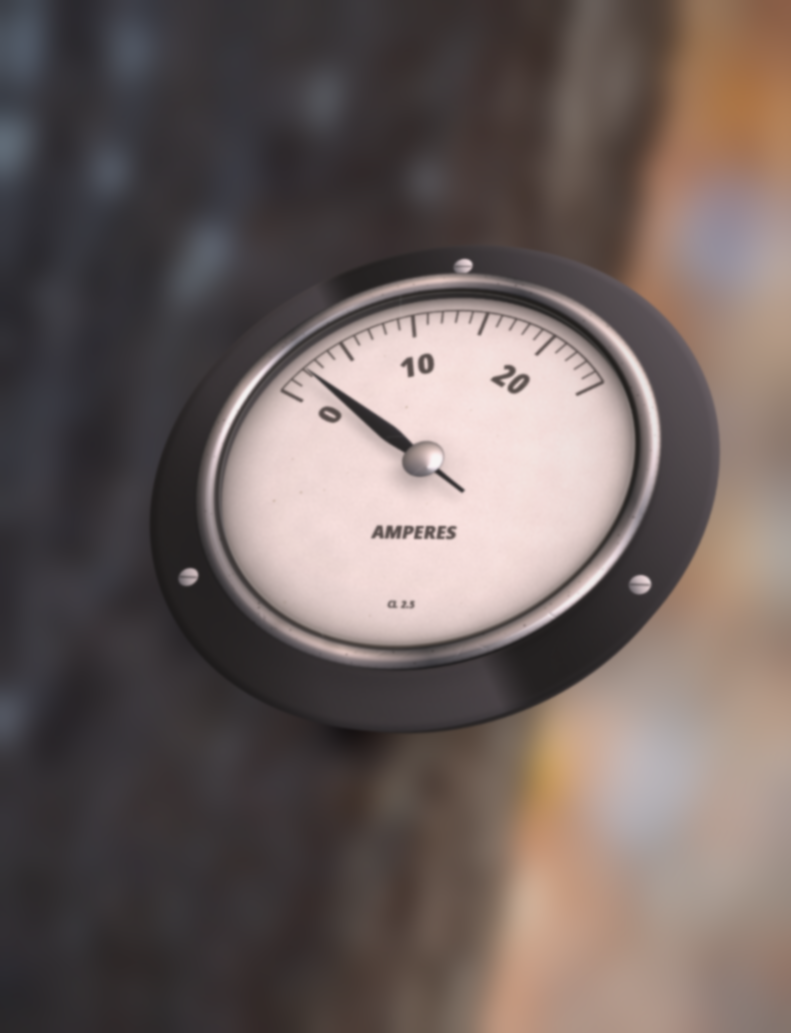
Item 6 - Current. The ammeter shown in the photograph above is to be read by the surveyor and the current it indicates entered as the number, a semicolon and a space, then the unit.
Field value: 2; A
